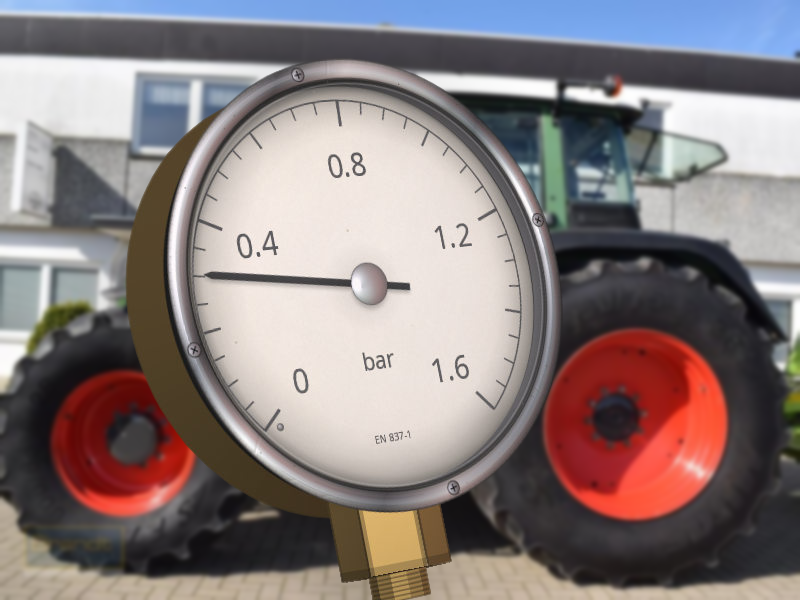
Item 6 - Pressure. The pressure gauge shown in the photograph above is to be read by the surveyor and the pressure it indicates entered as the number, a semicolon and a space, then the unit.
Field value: 0.3; bar
